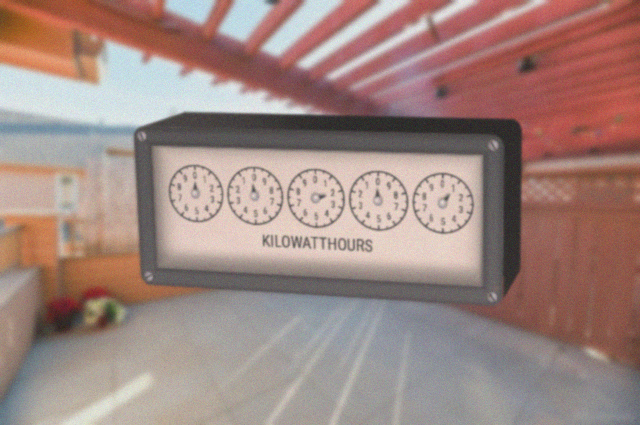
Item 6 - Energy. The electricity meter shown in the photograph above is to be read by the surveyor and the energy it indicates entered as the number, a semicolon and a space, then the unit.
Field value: 201; kWh
